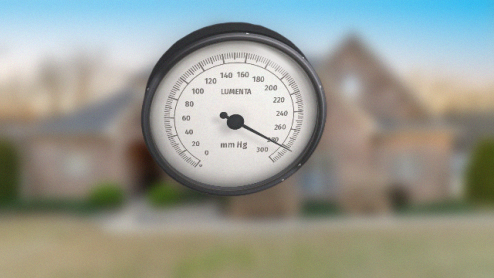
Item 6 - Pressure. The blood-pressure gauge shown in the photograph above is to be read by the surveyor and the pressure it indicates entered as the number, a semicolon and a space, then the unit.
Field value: 280; mmHg
